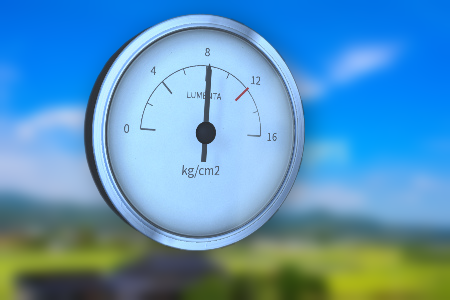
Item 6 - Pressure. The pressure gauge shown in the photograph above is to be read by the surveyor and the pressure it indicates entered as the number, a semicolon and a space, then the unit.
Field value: 8; kg/cm²
